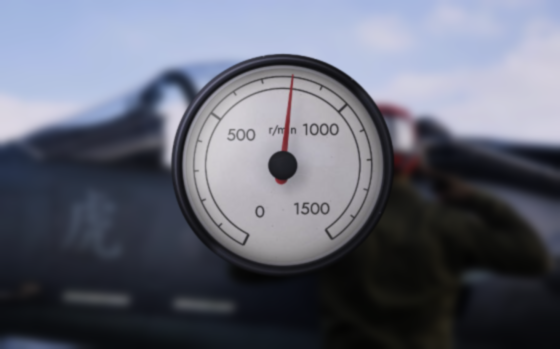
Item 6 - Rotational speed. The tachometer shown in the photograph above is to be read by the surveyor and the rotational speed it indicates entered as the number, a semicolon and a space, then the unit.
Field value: 800; rpm
